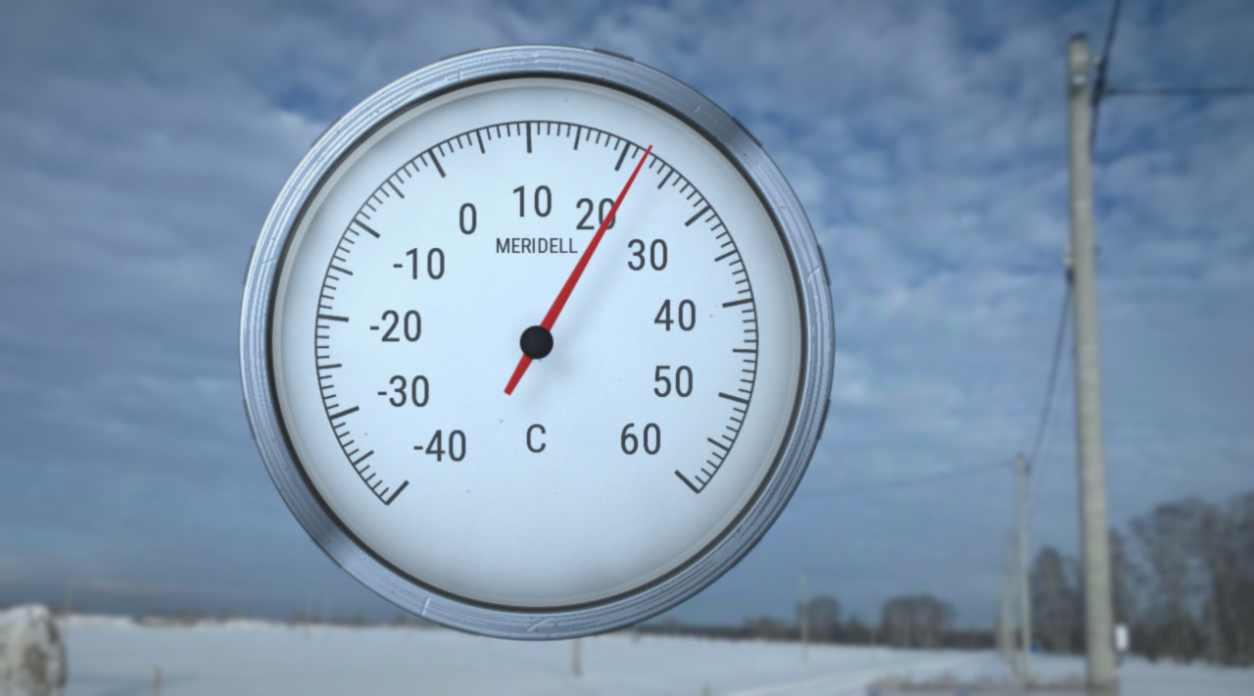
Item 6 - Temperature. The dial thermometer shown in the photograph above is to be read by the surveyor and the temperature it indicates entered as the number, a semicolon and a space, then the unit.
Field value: 22; °C
